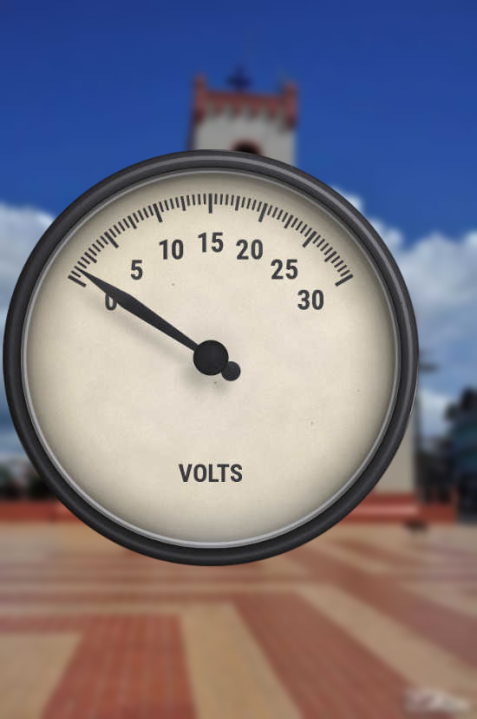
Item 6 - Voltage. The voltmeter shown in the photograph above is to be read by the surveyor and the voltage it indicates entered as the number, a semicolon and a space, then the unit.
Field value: 1; V
